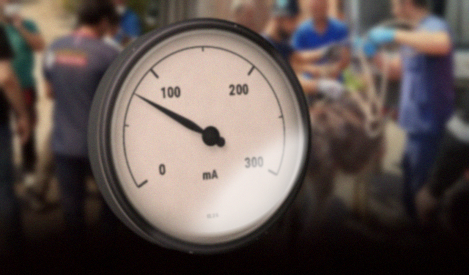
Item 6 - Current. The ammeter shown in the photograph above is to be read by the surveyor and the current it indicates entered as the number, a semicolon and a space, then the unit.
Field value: 75; mA
